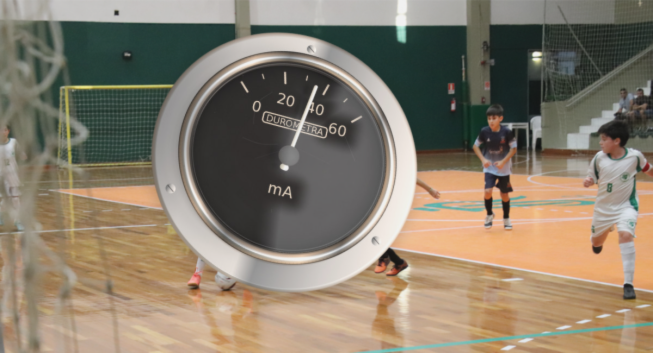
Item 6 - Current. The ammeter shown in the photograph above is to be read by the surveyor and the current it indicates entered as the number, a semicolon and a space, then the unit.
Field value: 35; mA
